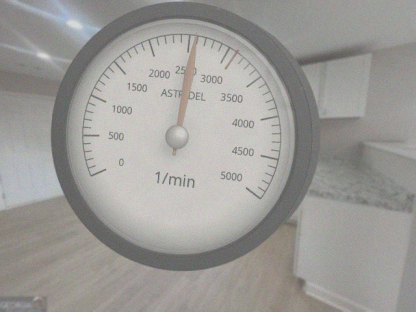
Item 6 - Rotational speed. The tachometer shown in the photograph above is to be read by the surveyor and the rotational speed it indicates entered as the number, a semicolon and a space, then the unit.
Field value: 2600; rpm
